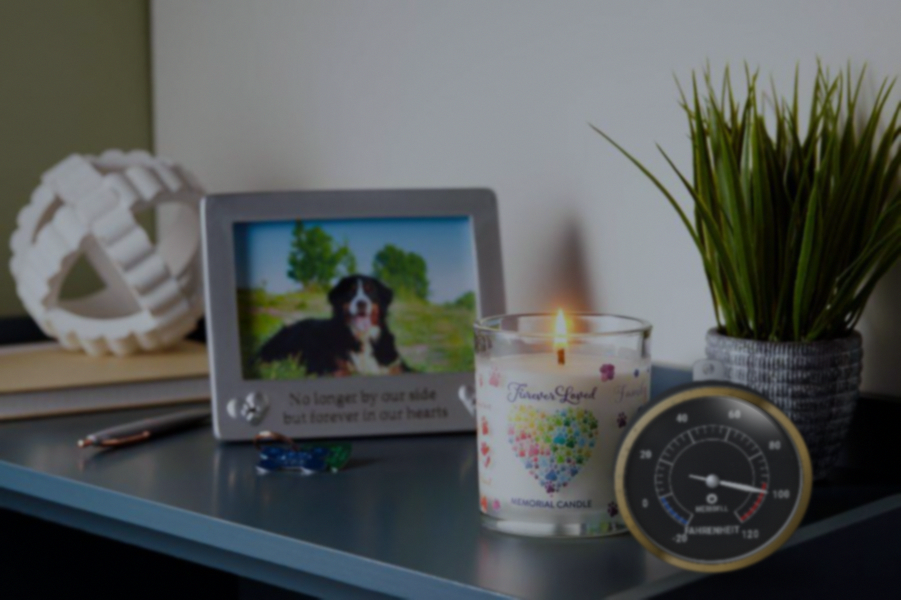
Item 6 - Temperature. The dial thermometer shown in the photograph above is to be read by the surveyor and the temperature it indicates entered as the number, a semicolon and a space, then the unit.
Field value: 100; °F
